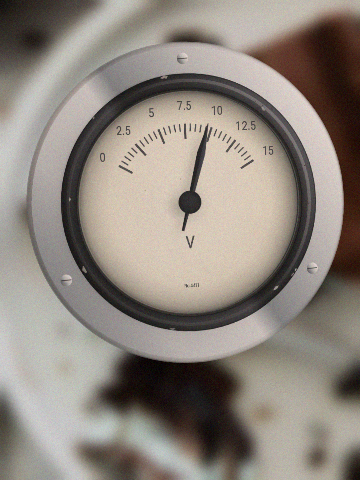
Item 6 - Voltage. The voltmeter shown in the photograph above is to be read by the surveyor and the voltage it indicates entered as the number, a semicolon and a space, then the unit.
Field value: 9.5; V
